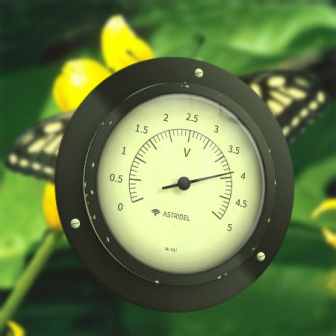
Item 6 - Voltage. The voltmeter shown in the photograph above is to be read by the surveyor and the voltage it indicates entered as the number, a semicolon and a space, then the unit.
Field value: 3.9; V
